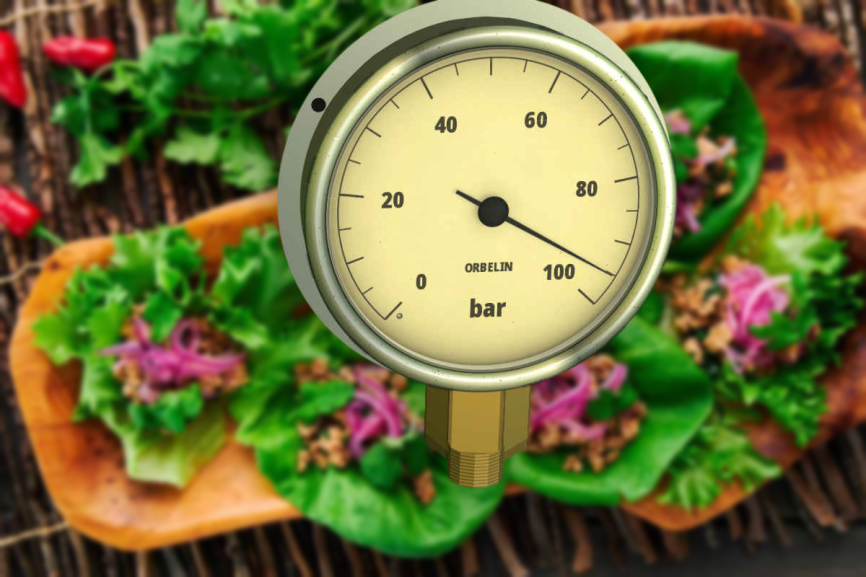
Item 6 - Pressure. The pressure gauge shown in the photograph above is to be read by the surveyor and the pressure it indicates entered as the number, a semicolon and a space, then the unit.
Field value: 95; bar
